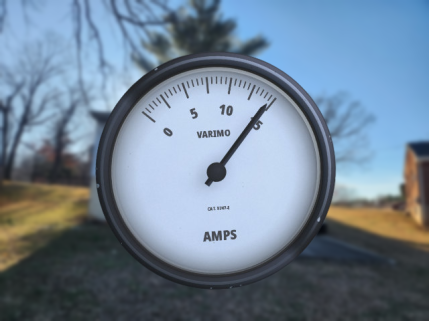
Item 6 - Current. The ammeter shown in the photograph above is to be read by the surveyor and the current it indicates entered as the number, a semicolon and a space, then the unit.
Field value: 14.5; A
